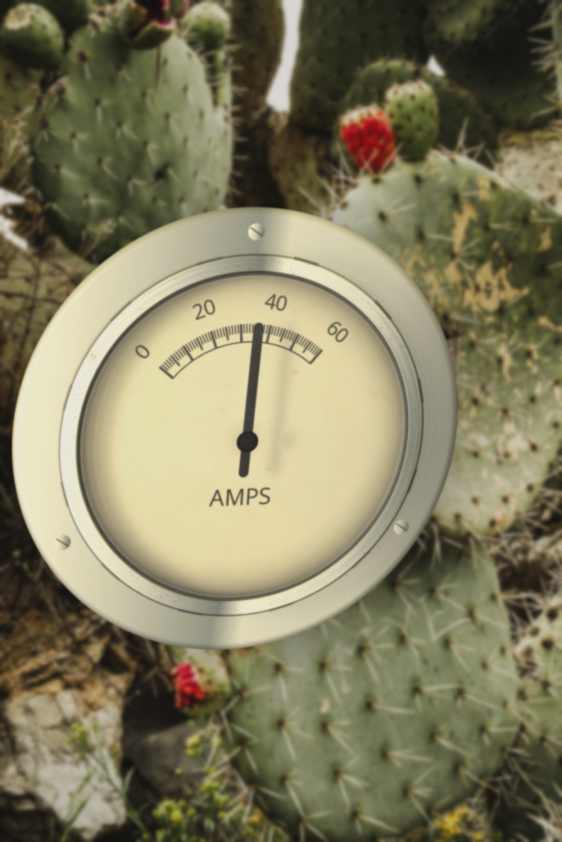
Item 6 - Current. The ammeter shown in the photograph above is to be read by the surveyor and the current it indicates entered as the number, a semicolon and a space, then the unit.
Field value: 35; A
